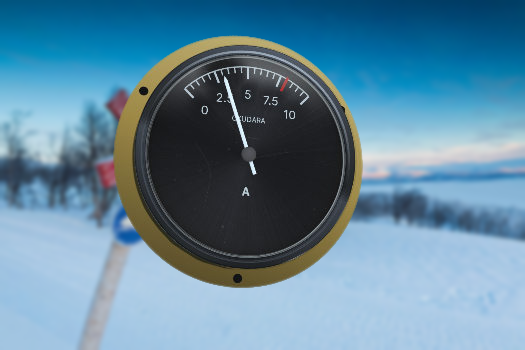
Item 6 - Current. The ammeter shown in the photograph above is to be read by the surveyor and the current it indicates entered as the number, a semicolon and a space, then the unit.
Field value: 3; A
